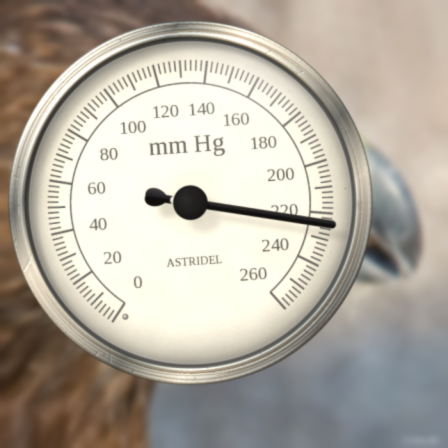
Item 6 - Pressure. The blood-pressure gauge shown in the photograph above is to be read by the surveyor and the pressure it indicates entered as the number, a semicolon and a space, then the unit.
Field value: 224; mmHg
